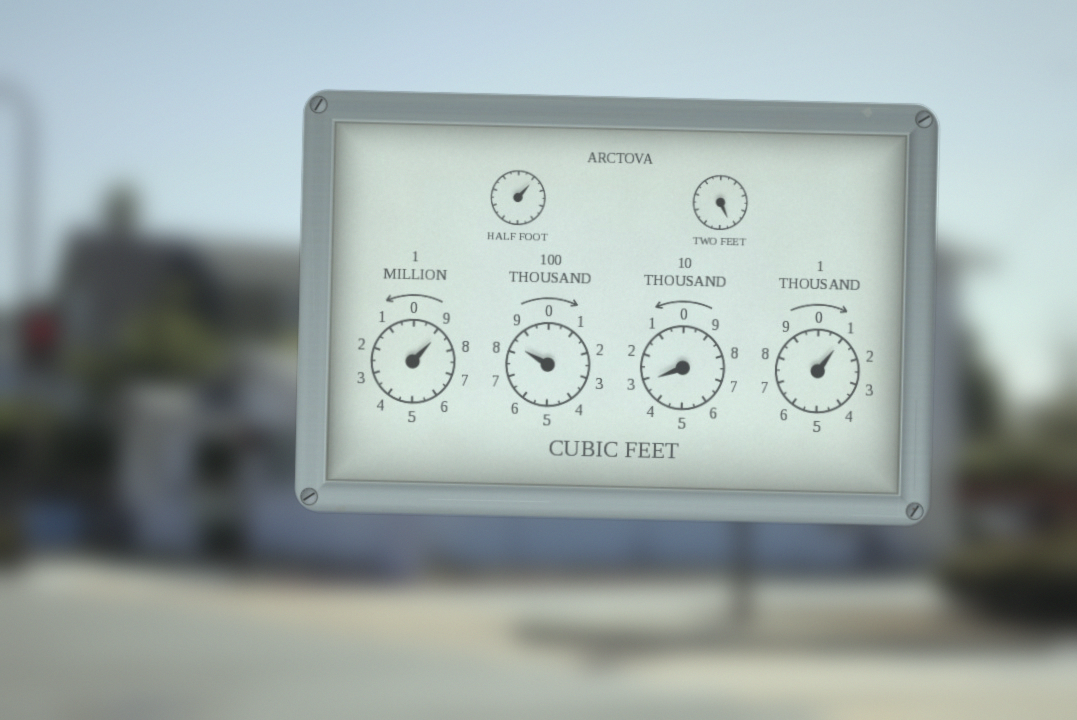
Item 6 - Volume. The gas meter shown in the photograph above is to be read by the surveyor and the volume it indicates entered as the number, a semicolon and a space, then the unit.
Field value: 883100; ft³
